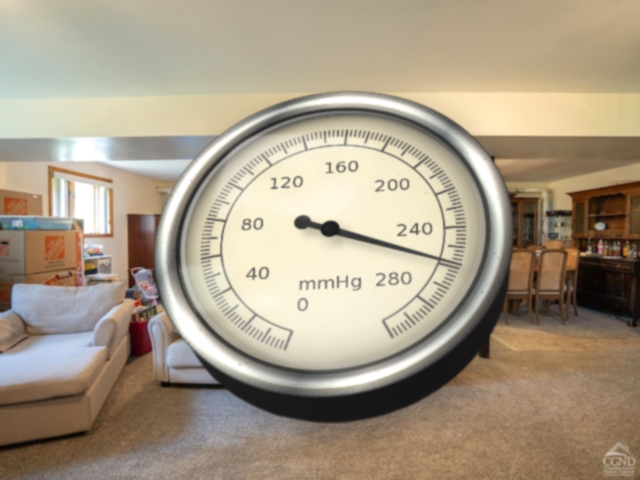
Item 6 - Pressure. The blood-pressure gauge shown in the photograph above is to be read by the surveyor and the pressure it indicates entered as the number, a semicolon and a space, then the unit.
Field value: 260; mmHg
